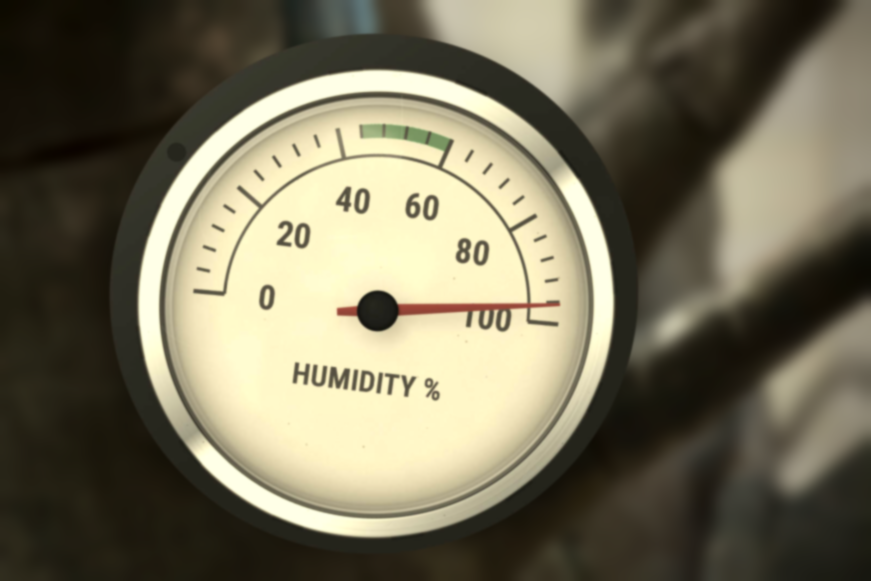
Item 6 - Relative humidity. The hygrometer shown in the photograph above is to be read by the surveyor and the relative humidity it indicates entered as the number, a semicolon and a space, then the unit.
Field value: 96; %
